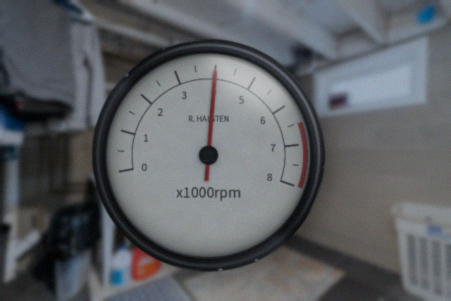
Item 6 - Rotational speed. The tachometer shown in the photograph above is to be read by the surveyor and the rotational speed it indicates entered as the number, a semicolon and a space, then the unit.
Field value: 4000; rpm
